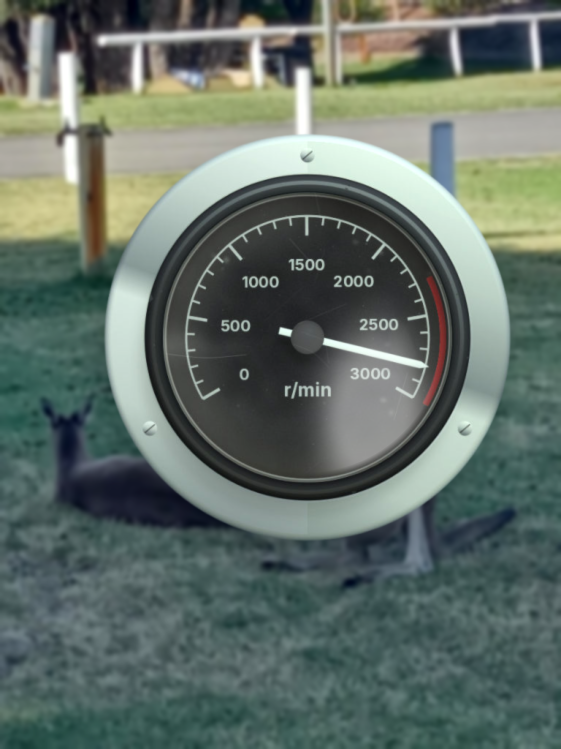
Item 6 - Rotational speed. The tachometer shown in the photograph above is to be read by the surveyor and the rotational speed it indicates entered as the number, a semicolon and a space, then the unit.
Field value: 2800; rpm
